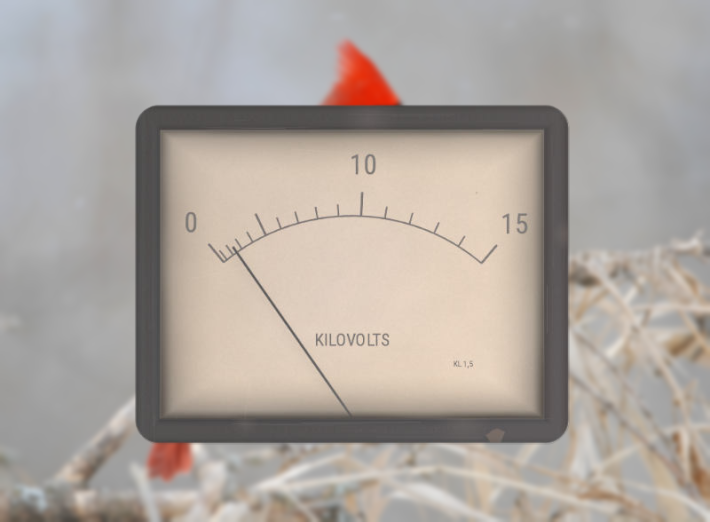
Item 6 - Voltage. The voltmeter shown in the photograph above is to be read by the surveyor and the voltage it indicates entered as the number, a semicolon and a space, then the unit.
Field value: 2.5; kV
